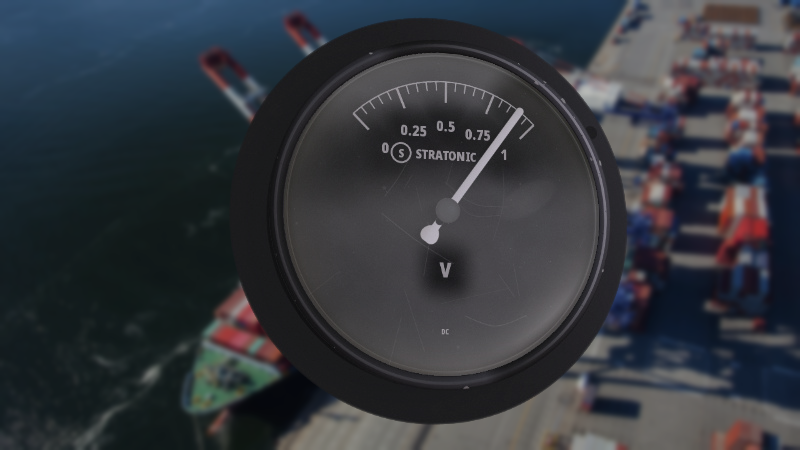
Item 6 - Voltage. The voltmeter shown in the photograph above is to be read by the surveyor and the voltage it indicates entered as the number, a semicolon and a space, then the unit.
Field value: 0.9; V
